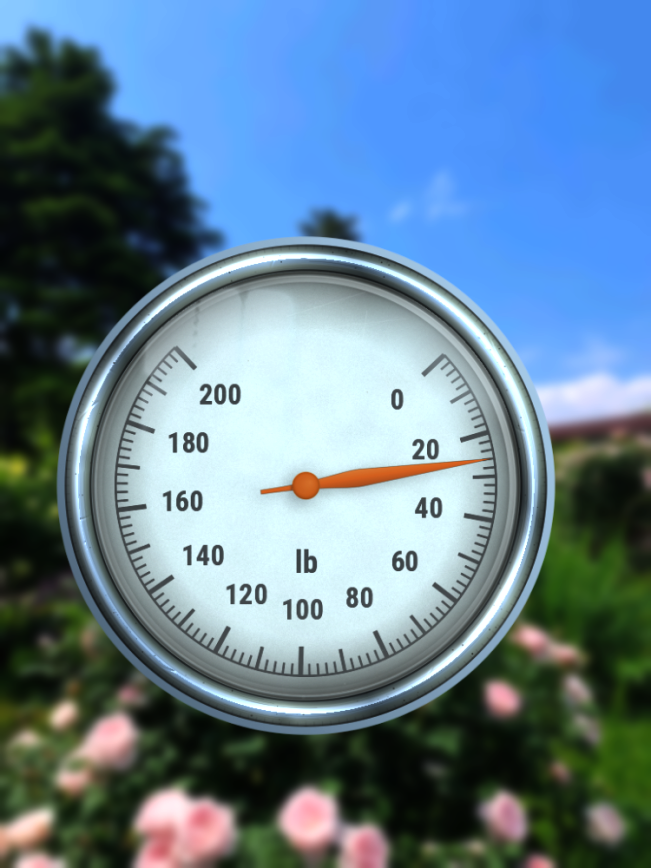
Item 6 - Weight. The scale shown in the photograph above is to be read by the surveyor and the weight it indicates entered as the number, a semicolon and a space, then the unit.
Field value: 26; lb
